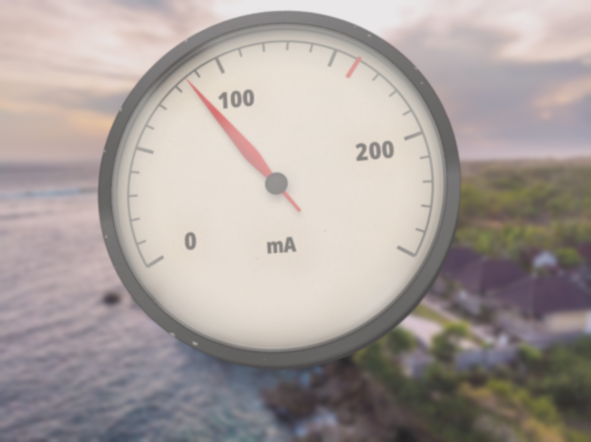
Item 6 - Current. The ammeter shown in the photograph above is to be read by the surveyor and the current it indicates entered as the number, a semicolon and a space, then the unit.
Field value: 85; mA
